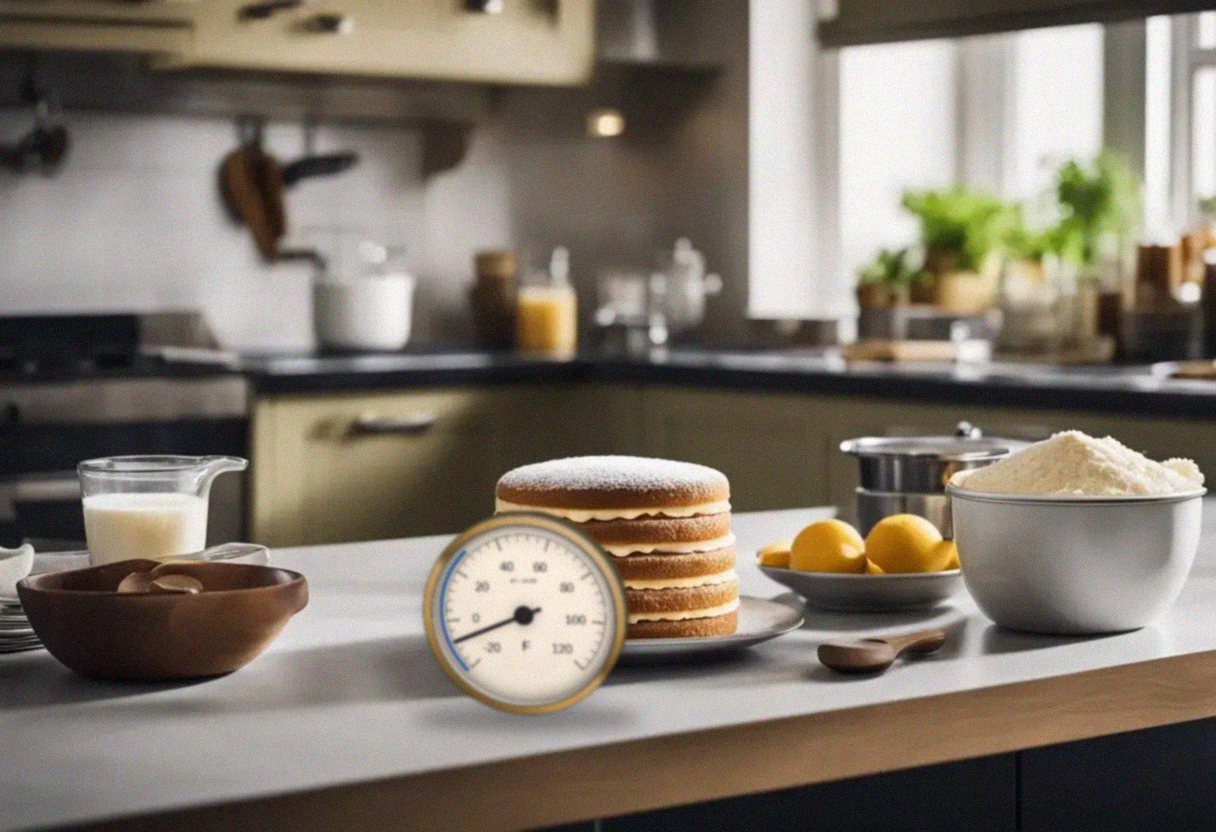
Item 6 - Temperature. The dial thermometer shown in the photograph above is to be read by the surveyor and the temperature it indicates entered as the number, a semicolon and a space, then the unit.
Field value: -8; °F
